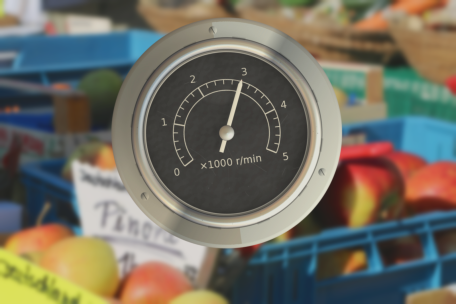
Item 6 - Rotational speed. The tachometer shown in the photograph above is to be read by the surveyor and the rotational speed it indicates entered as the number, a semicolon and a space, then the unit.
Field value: 3000; rpm
